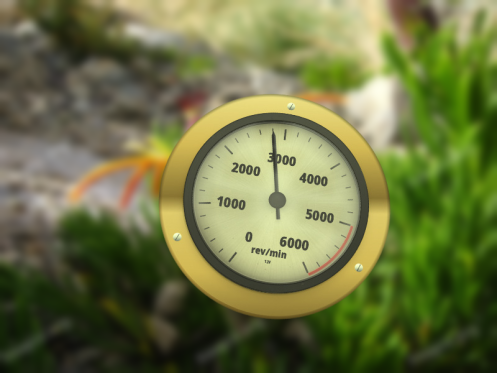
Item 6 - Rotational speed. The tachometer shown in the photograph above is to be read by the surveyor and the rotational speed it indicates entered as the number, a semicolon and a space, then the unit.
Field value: 2800; rpm
